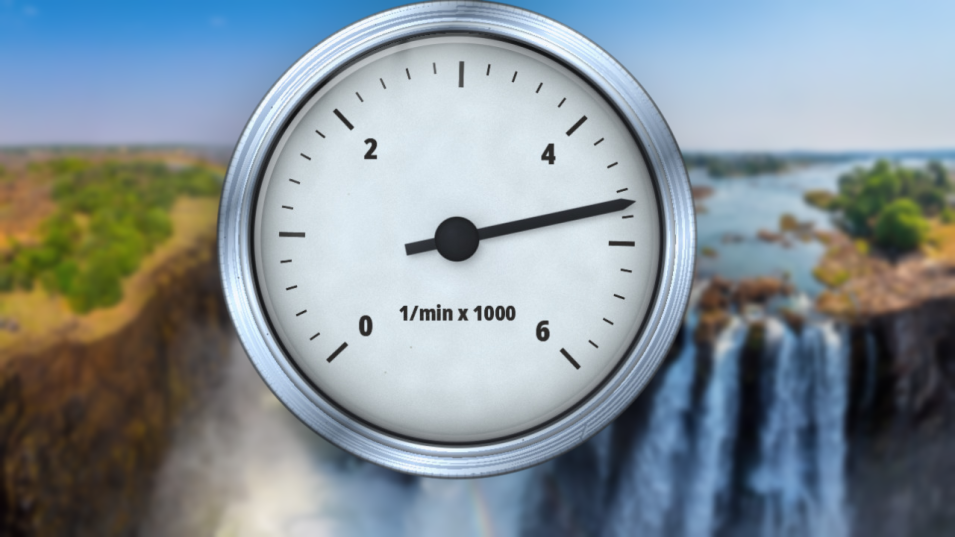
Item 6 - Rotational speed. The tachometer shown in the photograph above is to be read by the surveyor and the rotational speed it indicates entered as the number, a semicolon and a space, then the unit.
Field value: 4700; rpm
